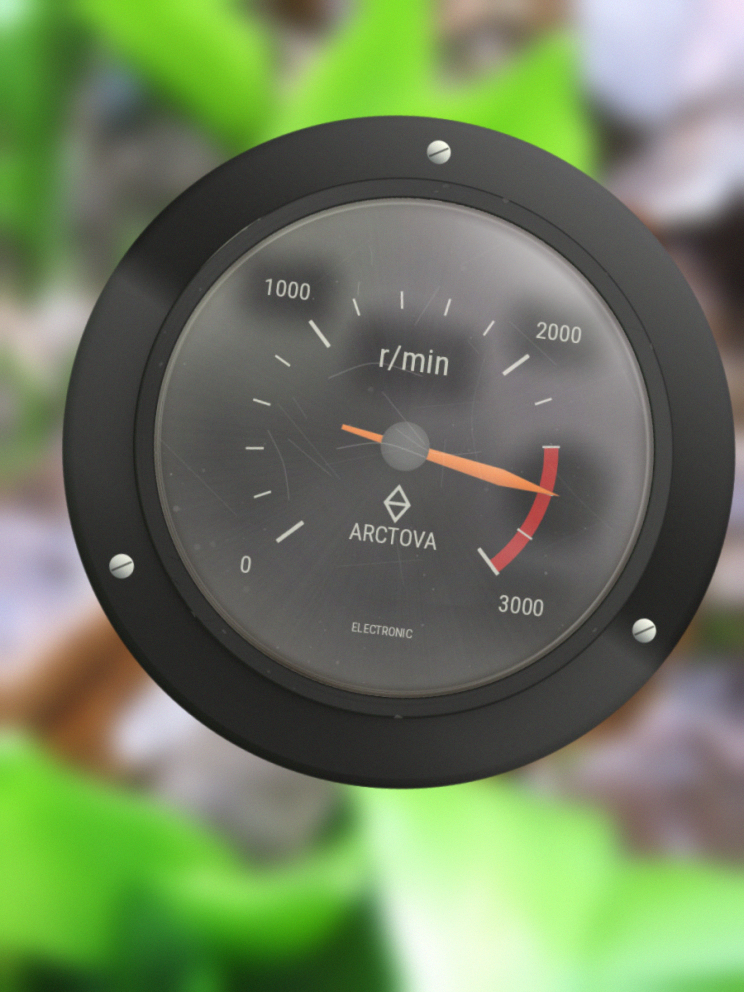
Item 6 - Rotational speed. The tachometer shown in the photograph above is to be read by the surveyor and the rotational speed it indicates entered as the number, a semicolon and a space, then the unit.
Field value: 2600; rpm
